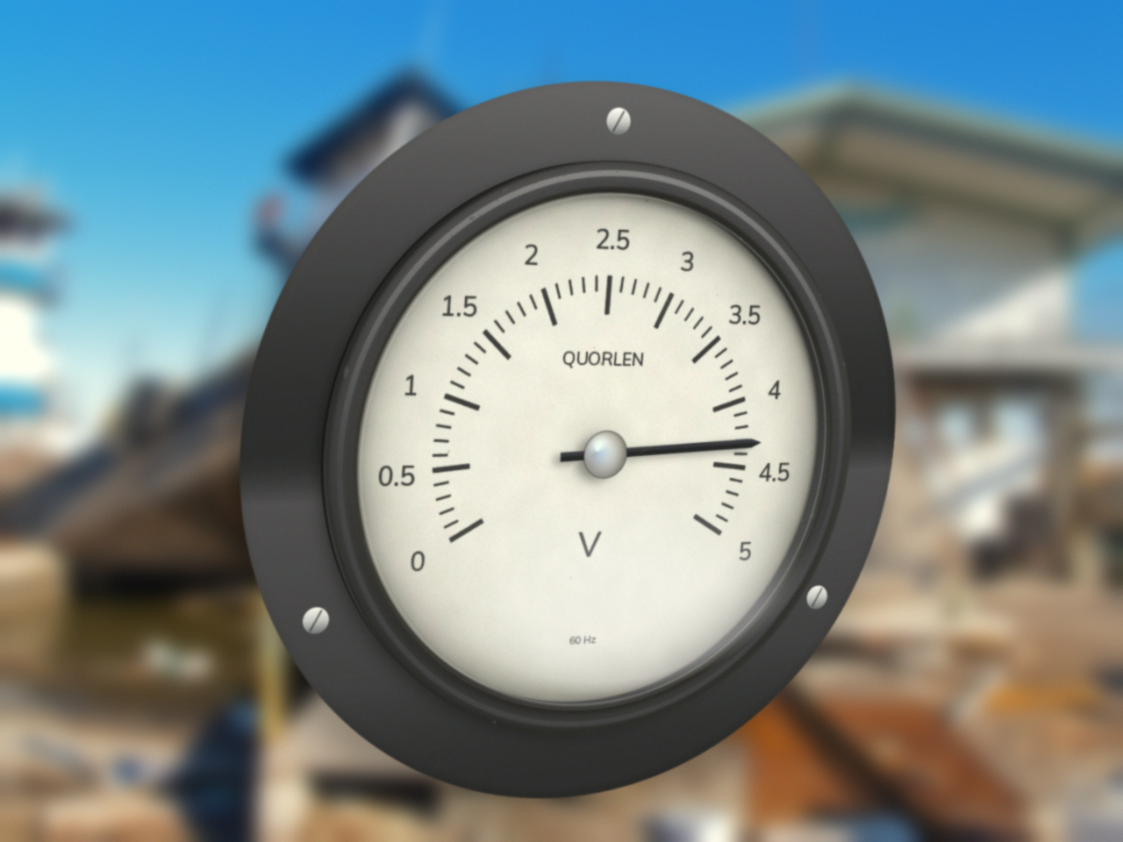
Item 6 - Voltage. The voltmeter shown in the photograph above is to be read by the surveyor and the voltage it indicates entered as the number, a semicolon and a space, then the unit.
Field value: 4.3; V
